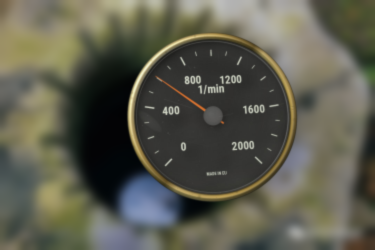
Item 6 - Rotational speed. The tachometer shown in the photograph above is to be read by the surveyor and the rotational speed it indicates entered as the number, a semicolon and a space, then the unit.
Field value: 600; rpm
